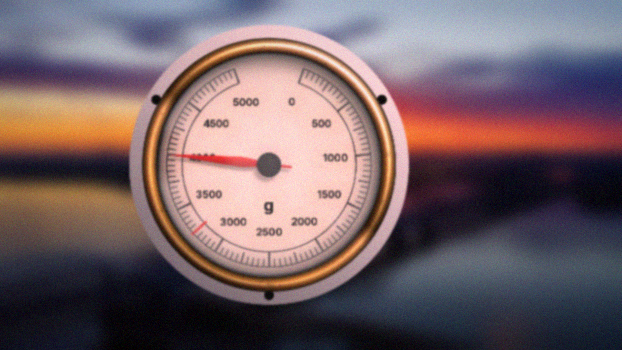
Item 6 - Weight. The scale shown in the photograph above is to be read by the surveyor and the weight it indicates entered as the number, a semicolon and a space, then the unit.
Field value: 4000; g
